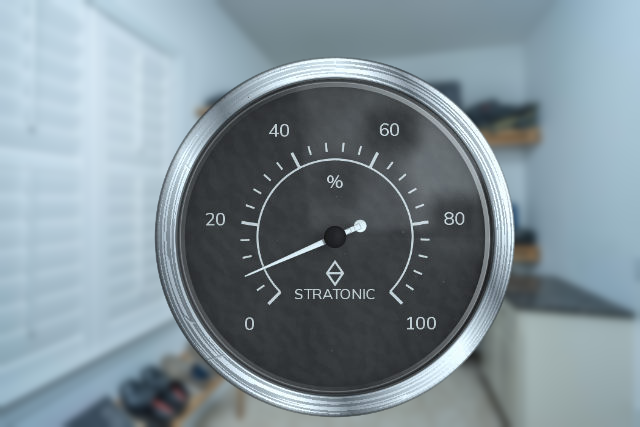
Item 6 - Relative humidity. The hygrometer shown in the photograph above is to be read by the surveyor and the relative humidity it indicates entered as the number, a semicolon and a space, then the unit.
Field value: 8; %
